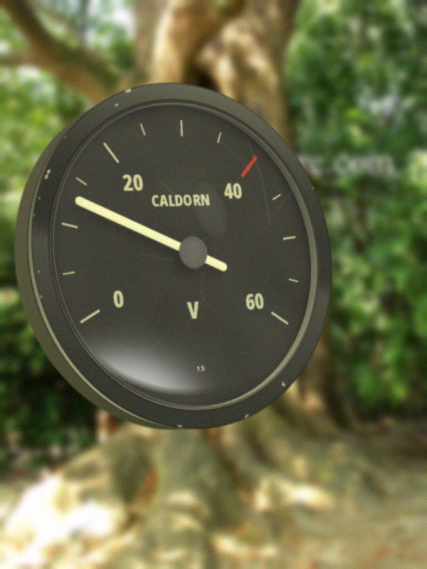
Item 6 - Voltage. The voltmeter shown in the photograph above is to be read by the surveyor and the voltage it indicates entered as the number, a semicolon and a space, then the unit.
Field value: 12.5; V
